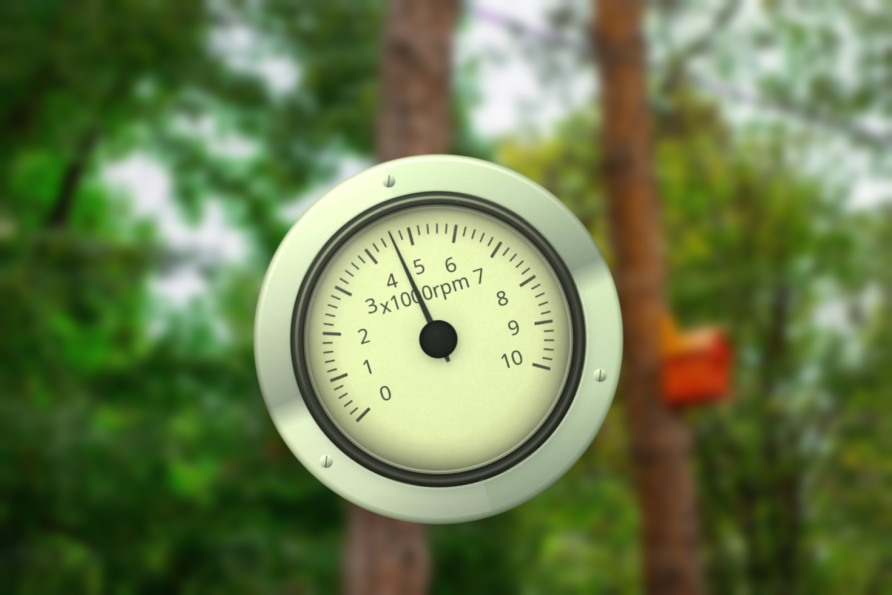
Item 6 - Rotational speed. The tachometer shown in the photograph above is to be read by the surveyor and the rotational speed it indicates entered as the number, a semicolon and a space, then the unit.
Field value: 4600; rpm
